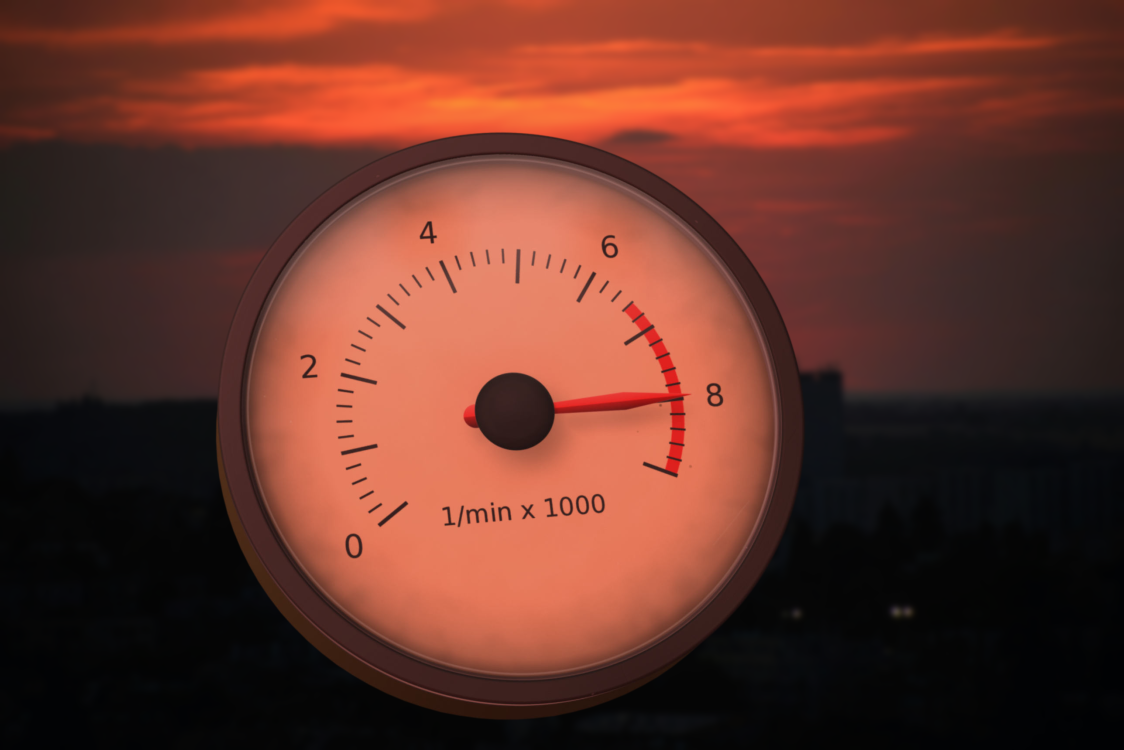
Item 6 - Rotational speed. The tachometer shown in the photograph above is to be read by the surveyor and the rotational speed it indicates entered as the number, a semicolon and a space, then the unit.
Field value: 8000; rpm
